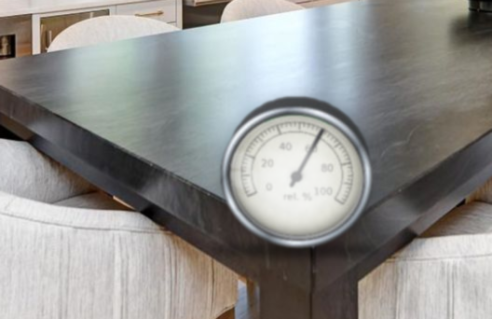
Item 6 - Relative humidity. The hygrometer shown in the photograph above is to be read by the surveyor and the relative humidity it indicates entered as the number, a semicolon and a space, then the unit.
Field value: 60; %
